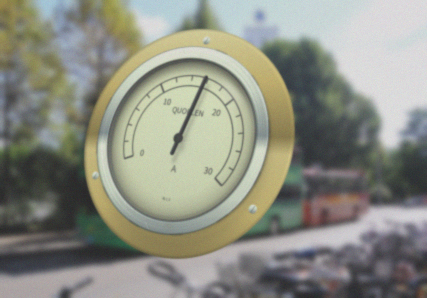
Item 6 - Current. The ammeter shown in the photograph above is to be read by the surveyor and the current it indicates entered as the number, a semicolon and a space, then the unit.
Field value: 16; A
